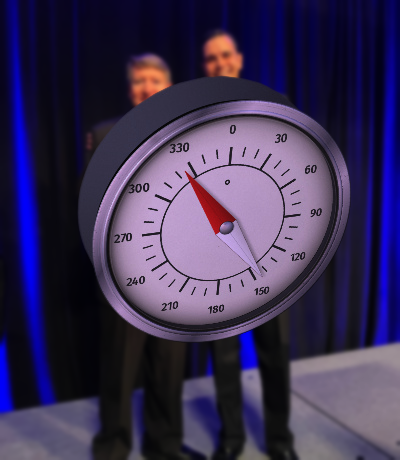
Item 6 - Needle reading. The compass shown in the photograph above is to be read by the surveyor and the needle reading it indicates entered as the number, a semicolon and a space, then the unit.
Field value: 325; °
